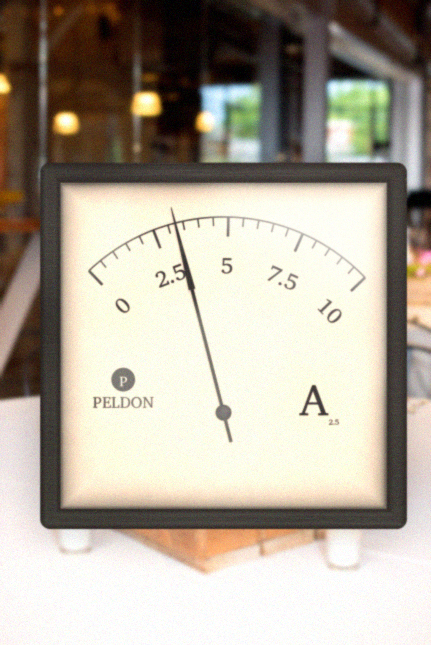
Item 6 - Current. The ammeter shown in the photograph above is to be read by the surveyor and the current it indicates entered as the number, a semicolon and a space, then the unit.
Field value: 3.25; A
